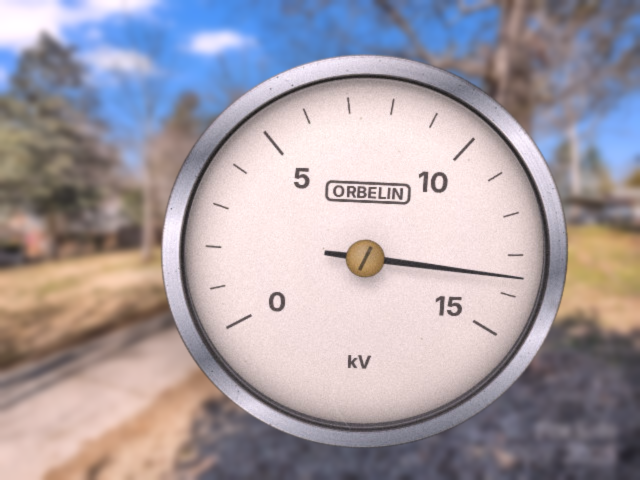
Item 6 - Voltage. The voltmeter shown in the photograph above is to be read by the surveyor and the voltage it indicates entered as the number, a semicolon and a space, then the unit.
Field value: 13.5; kV
